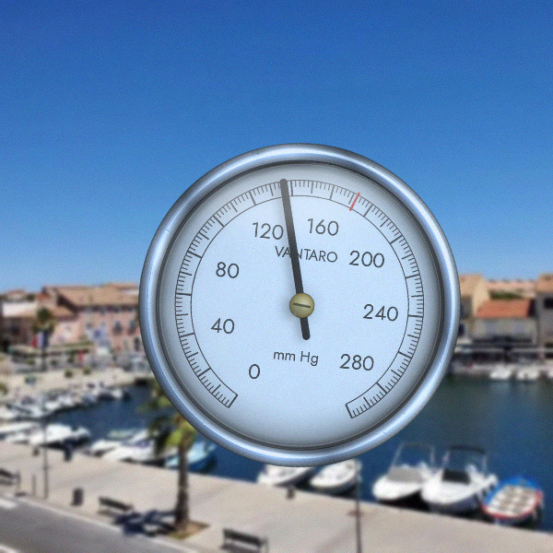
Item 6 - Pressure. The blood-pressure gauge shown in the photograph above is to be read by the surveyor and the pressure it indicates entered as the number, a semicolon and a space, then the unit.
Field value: 136; mmHg
